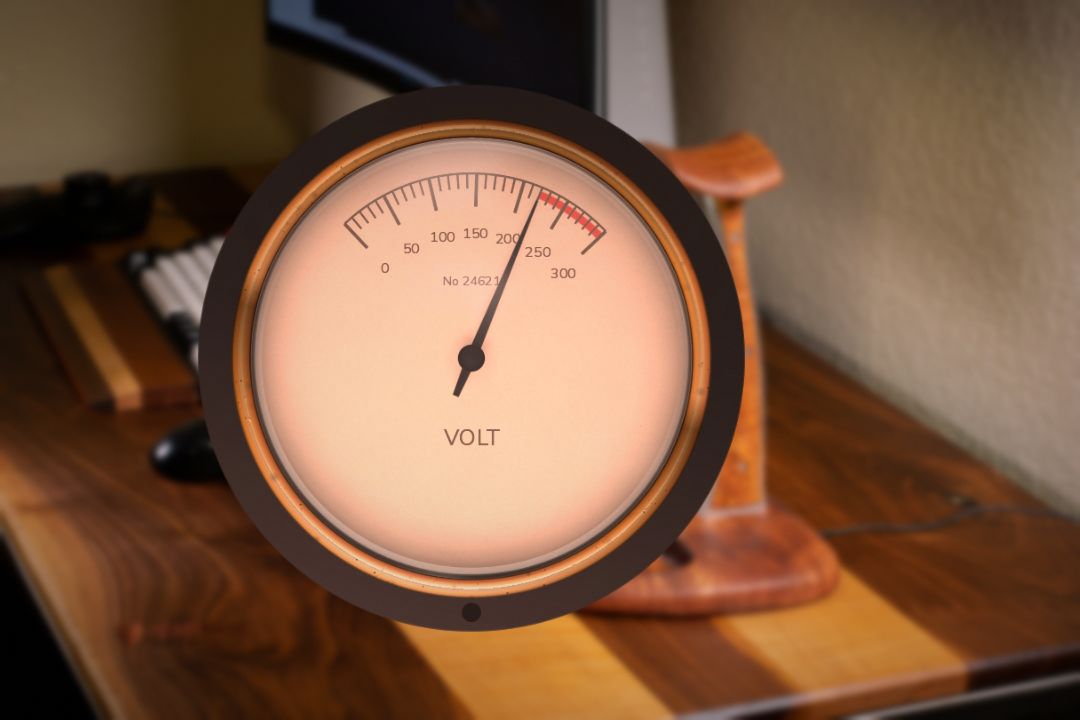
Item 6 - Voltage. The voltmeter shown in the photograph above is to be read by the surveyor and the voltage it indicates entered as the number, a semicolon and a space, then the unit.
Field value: 220; V
